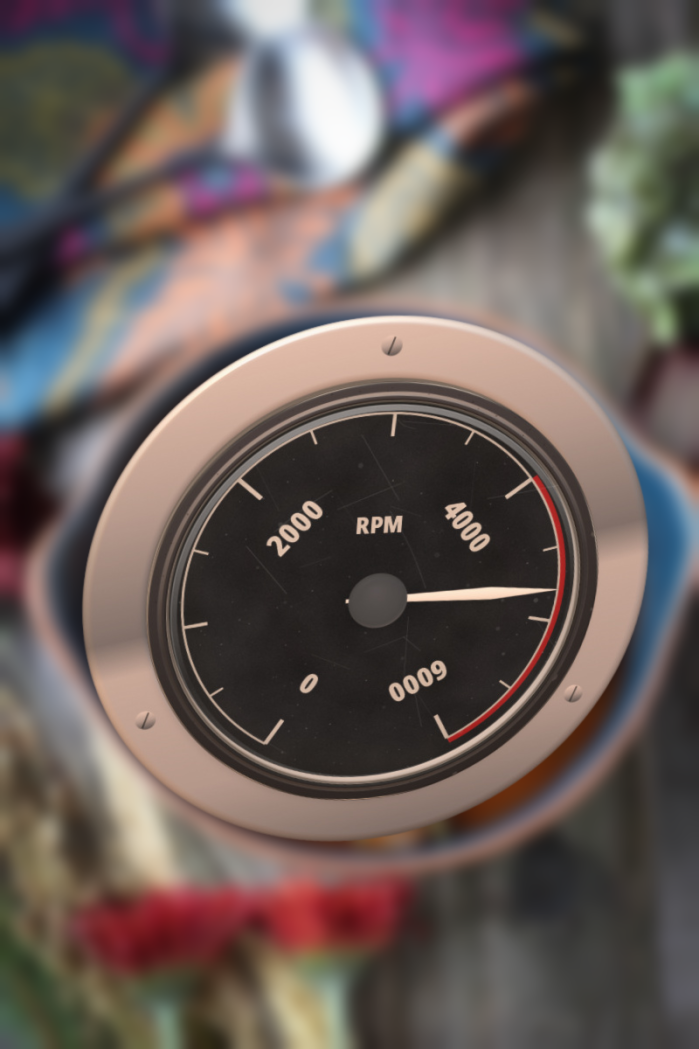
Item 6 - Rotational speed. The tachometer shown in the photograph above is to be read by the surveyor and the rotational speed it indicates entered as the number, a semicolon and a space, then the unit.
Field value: 4750; rpm
